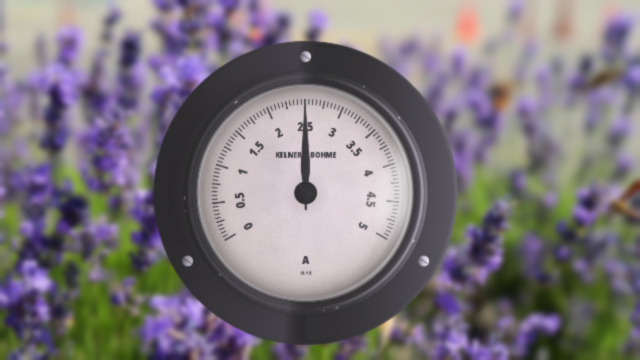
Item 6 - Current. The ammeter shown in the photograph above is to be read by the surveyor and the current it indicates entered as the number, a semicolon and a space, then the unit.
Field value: 2.5; A
